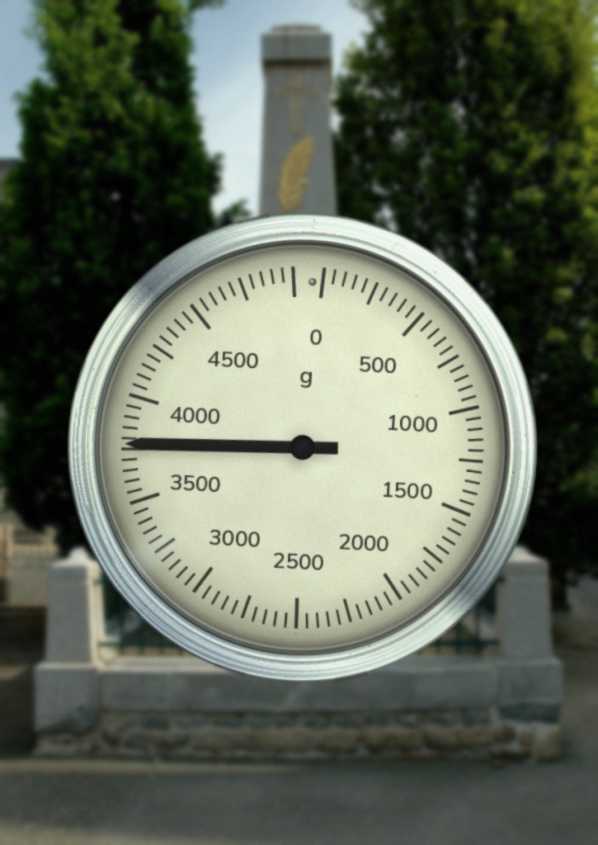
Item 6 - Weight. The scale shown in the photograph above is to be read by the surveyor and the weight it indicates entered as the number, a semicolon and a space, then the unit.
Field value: 3775; g
